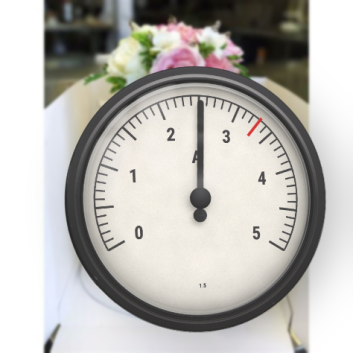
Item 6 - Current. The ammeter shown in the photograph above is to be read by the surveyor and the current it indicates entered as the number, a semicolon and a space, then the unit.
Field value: 2.5; A
